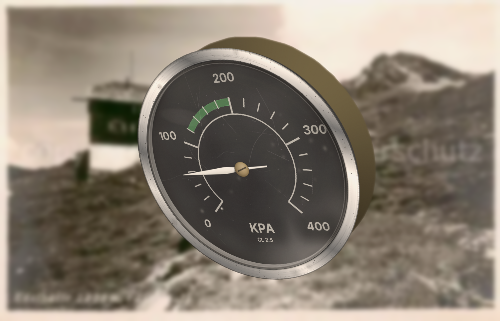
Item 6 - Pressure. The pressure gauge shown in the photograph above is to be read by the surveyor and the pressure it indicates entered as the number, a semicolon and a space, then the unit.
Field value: 60; kPa
